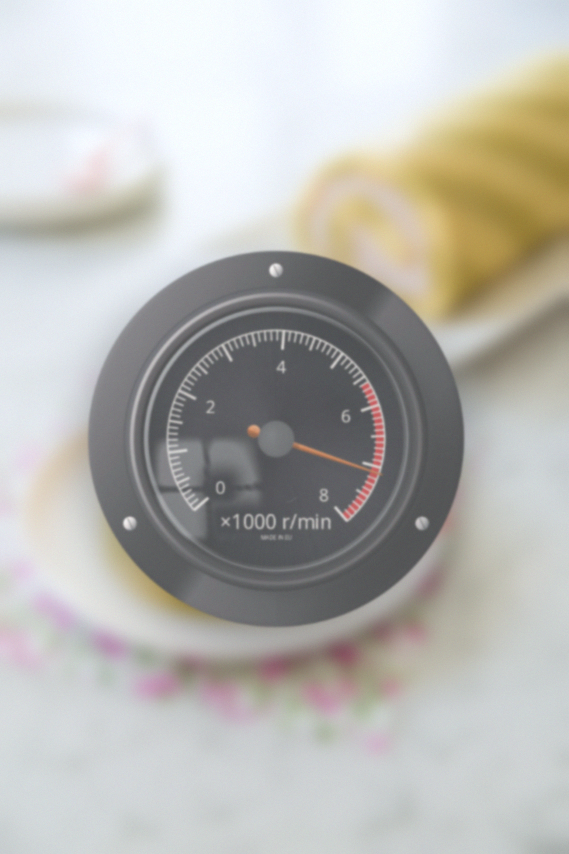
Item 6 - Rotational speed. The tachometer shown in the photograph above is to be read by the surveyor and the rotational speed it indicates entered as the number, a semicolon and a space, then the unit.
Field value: 7100; rpm
